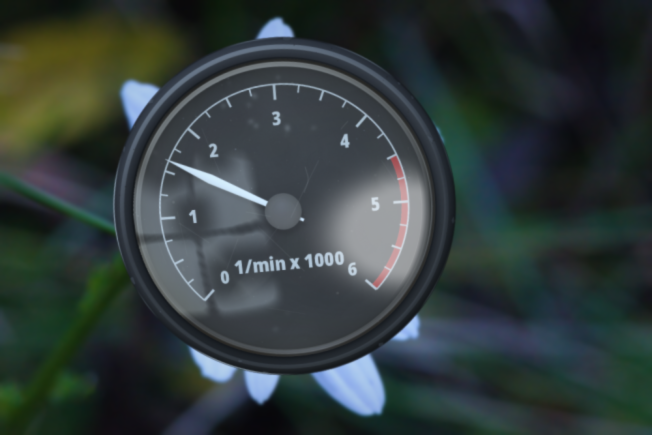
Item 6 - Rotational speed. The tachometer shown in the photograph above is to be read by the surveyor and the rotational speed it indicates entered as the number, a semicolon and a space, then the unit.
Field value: 1625; rpm
